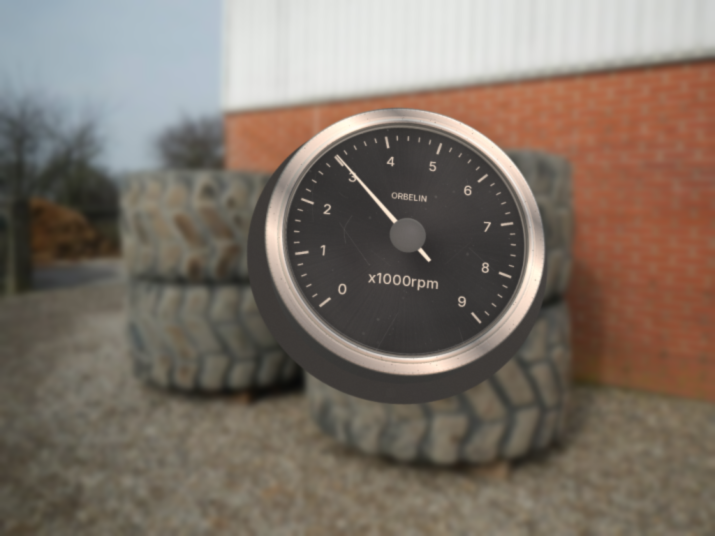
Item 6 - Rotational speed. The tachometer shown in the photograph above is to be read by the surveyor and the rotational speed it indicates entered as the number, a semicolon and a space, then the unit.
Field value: 3000; rpm
